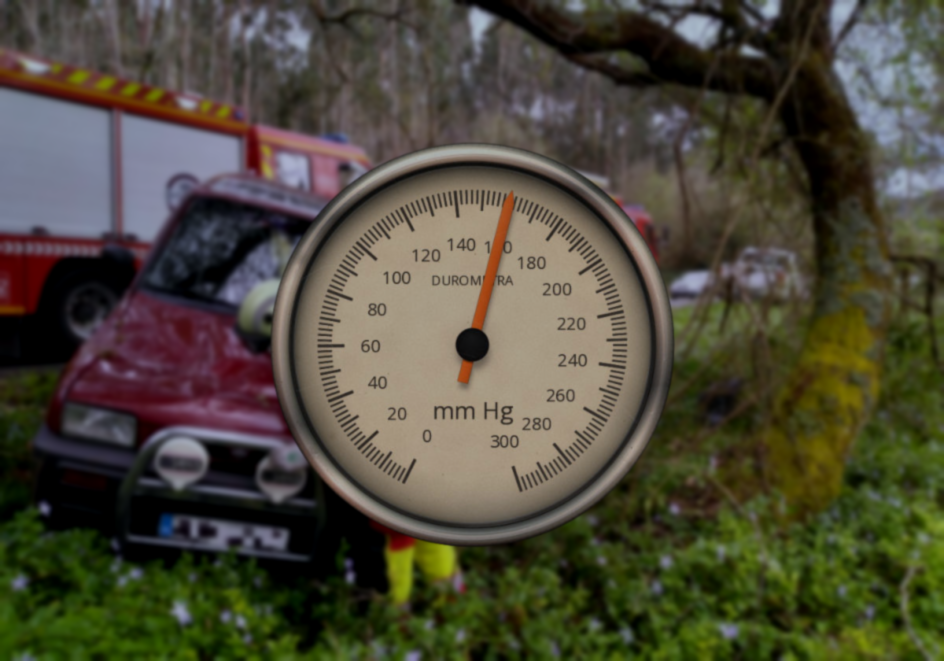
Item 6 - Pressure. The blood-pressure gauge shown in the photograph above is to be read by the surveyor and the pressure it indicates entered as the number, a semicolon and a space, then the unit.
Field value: 160; mmHg
